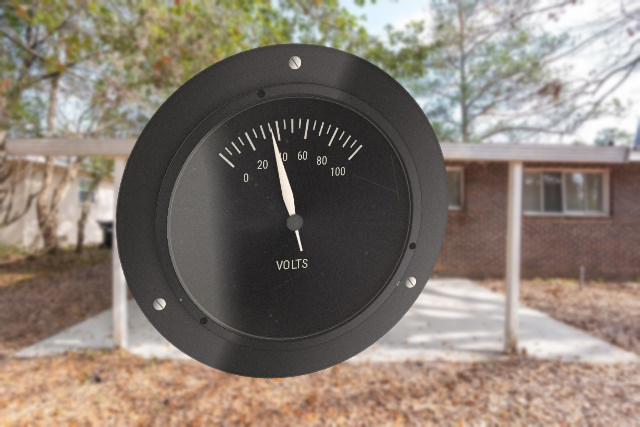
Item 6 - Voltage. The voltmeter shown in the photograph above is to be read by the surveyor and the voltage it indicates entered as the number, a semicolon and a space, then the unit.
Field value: 35; V
